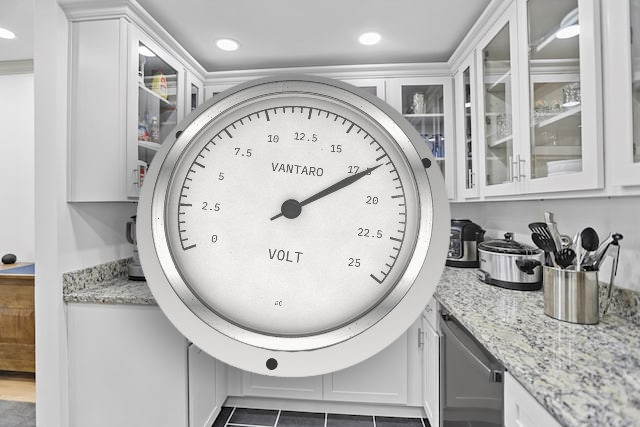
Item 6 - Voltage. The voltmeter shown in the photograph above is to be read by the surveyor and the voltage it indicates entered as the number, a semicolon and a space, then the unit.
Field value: 18; V
